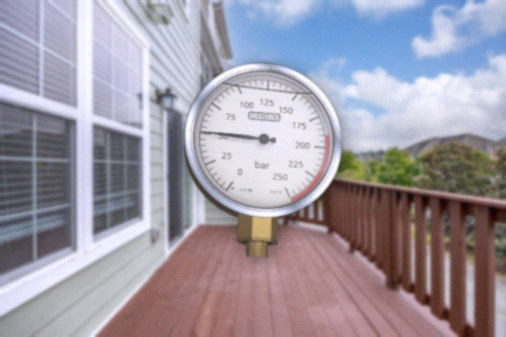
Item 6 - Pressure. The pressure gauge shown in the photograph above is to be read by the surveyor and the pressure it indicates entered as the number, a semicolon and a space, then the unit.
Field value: 50; bar
